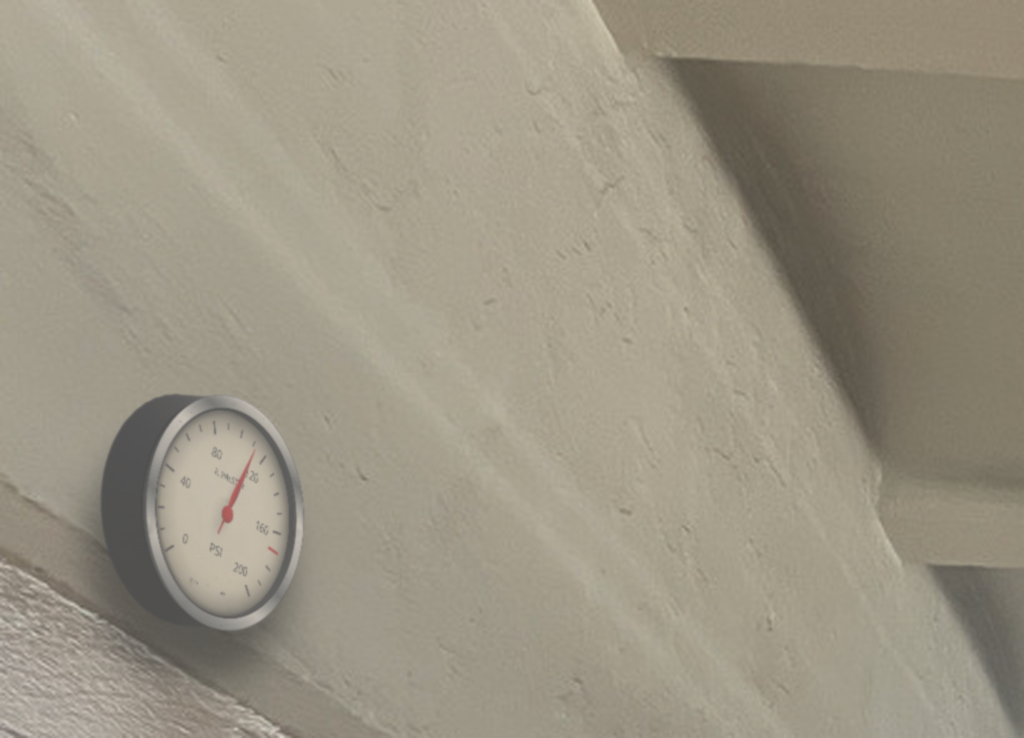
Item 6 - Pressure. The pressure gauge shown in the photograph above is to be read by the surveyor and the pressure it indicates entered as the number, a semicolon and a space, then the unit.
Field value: 110; psi
